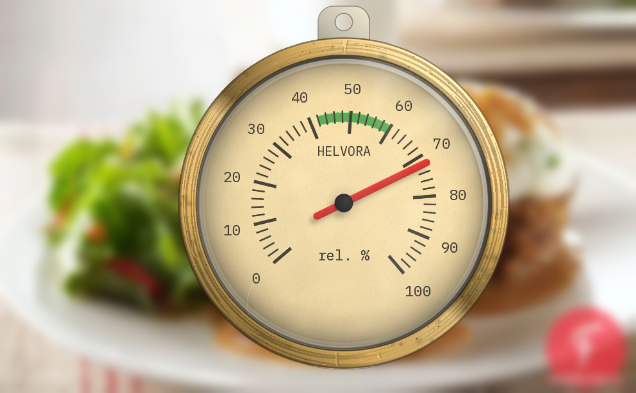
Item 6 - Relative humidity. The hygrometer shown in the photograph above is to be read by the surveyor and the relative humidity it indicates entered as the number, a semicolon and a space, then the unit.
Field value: 72; %
